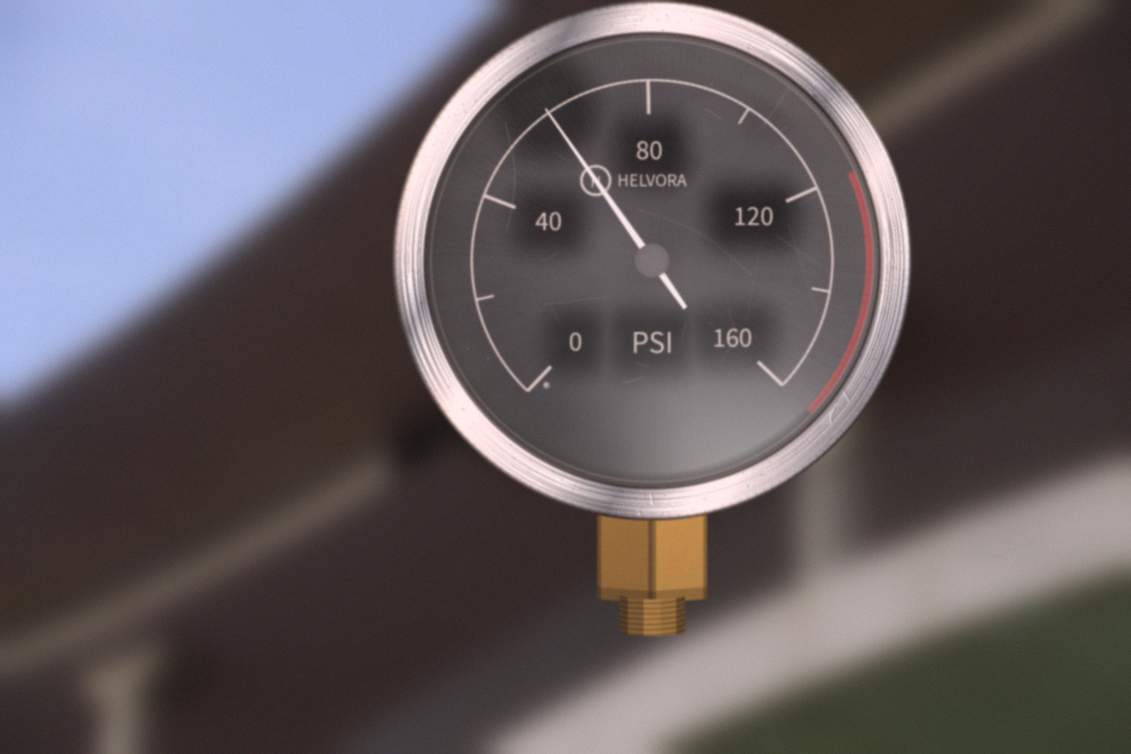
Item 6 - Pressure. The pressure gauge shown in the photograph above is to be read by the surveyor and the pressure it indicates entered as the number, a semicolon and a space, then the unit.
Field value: 60; psi
